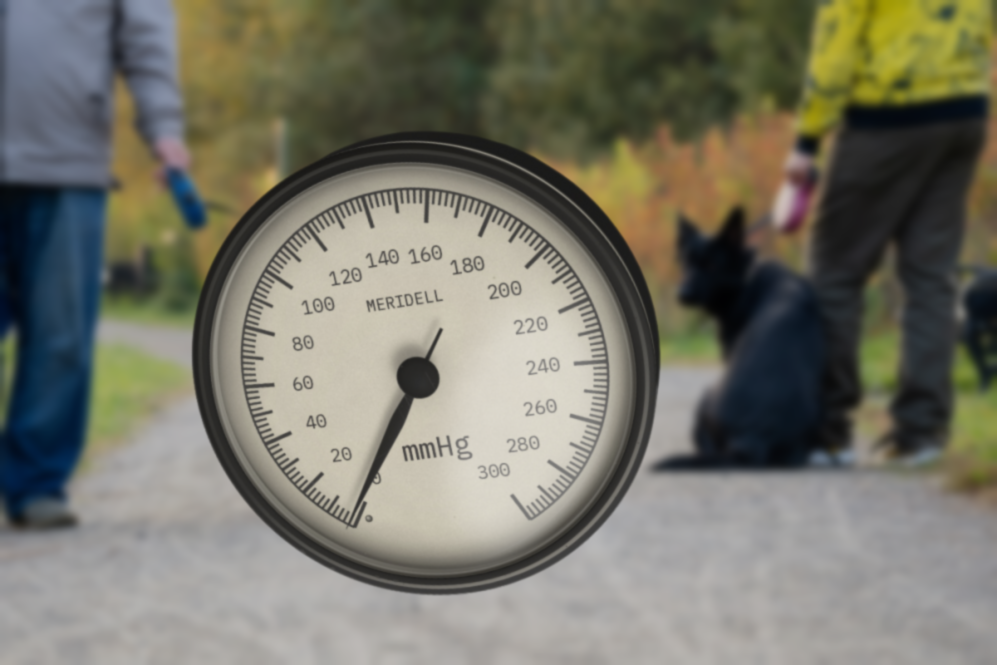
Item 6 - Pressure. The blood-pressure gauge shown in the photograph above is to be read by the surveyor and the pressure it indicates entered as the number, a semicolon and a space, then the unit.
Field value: 2; mmHg
